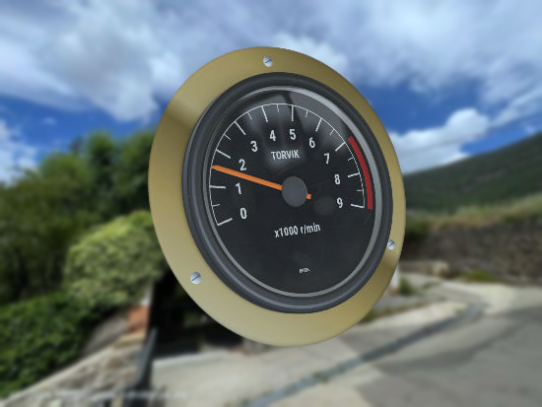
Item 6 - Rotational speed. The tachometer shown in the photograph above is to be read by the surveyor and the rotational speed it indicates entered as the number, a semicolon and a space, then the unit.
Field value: 1500; rpm
